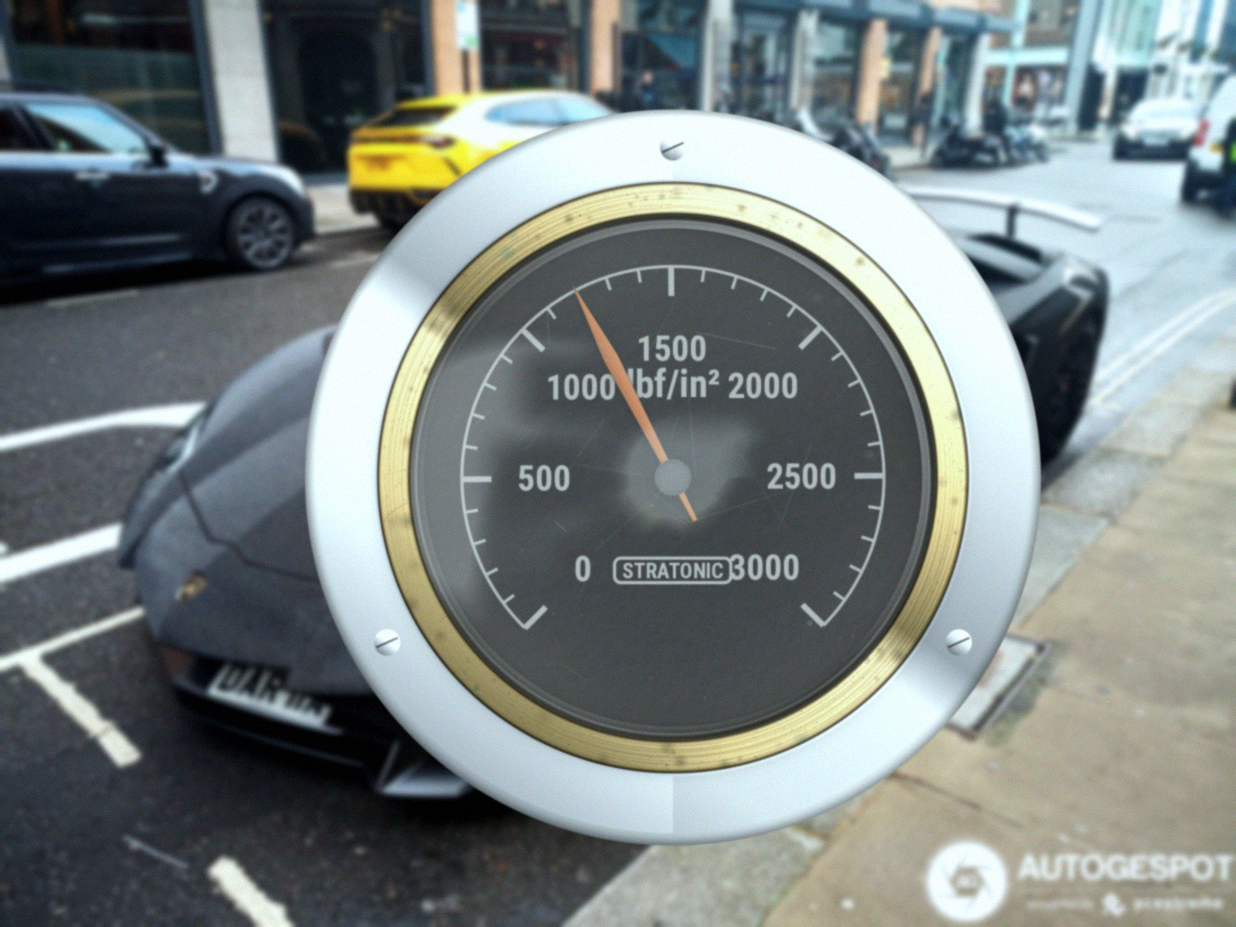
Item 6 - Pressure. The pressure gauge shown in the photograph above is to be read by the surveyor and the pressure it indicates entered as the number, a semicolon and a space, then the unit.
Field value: 1200; psi
